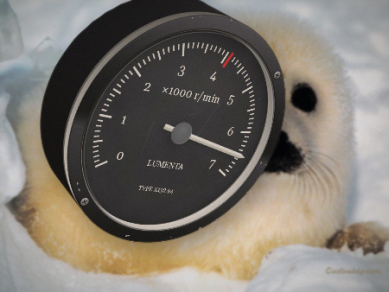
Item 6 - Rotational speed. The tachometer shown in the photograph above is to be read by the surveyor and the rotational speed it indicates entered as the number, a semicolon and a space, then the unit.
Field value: 6500; rpm
